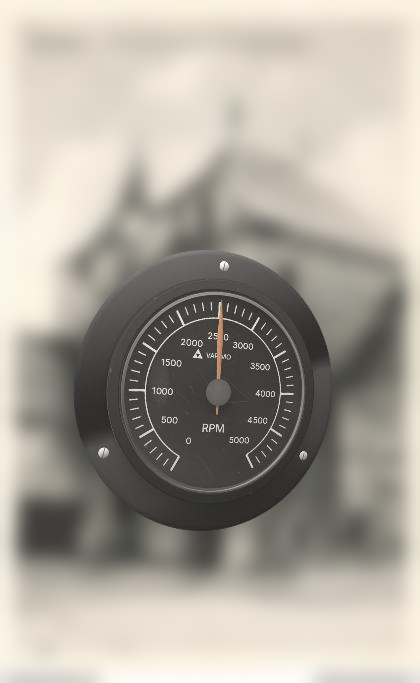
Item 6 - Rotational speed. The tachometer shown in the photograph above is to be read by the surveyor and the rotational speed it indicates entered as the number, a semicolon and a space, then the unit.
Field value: 2500; rpm
